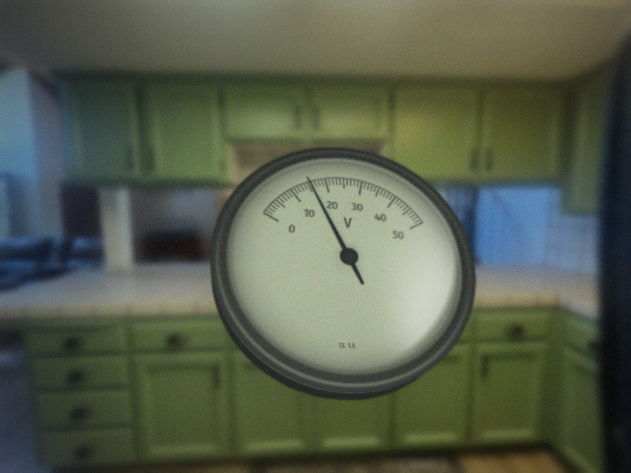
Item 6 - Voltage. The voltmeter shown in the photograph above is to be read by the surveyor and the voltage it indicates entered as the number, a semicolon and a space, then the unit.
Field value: 15; V
